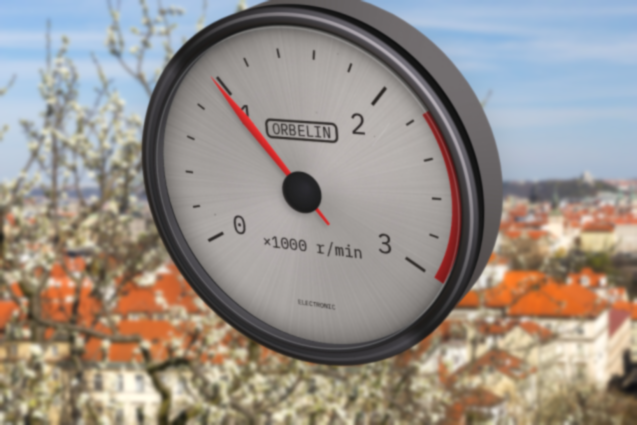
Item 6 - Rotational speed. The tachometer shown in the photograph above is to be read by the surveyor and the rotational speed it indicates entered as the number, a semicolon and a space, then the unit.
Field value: 1000; rpm
